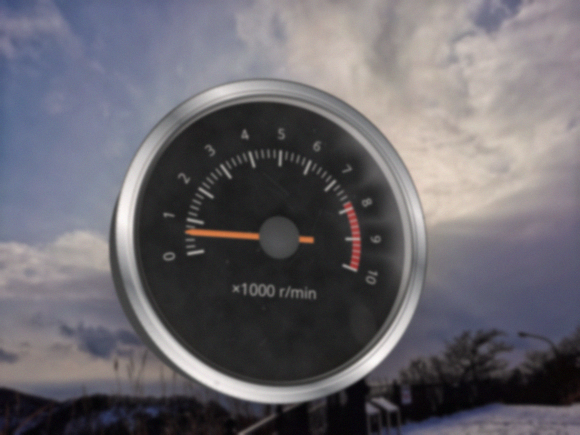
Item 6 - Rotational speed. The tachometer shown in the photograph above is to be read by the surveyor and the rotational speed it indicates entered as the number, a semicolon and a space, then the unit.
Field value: 600; rpm
